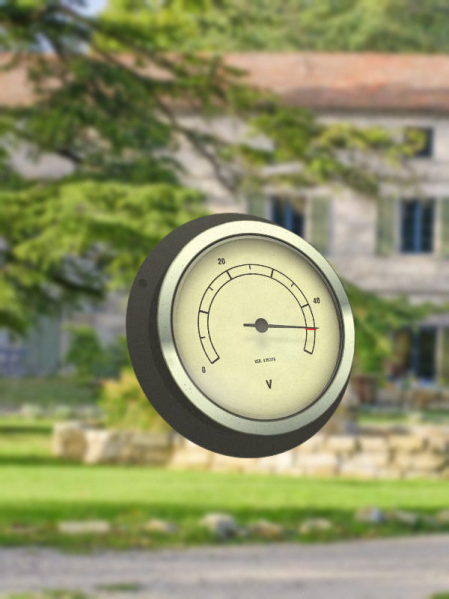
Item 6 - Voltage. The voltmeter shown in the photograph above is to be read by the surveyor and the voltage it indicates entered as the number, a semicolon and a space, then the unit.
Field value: 45; V
